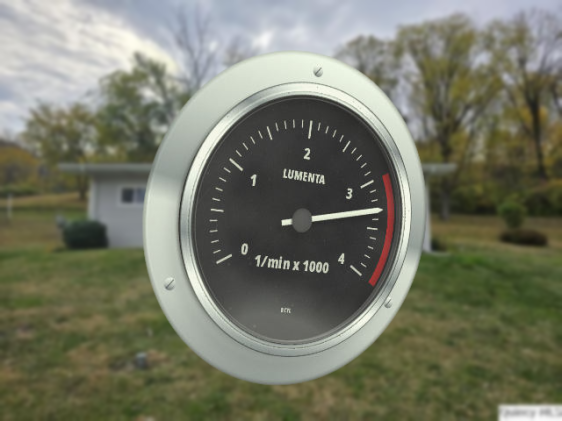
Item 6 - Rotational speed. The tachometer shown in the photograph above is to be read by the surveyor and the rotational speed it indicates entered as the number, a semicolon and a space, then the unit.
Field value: 3300; rpm
